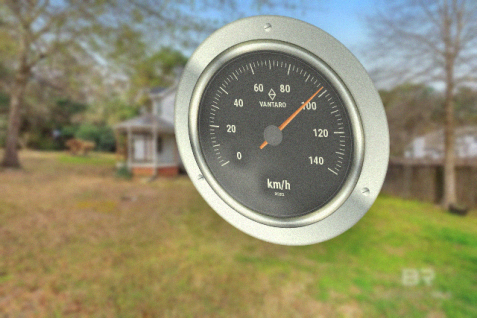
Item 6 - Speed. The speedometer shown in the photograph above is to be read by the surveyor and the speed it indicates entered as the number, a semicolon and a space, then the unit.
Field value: 98; km/h
